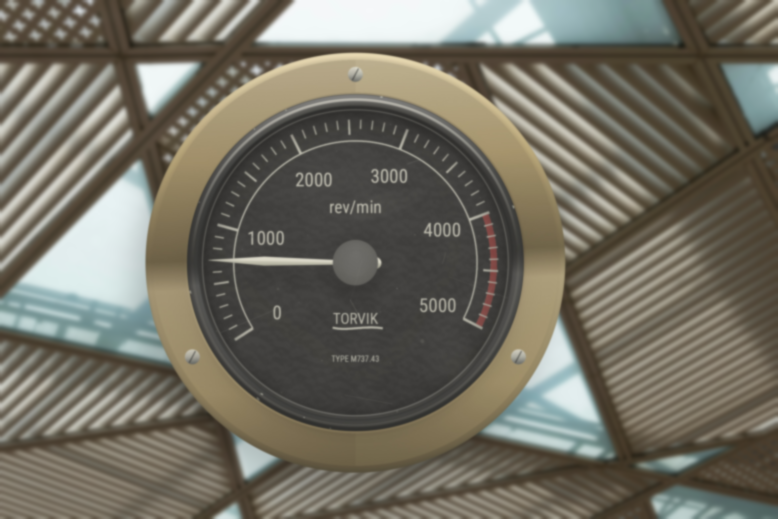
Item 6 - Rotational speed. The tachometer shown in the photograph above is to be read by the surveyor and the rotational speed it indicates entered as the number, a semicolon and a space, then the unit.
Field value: 700; rpm
